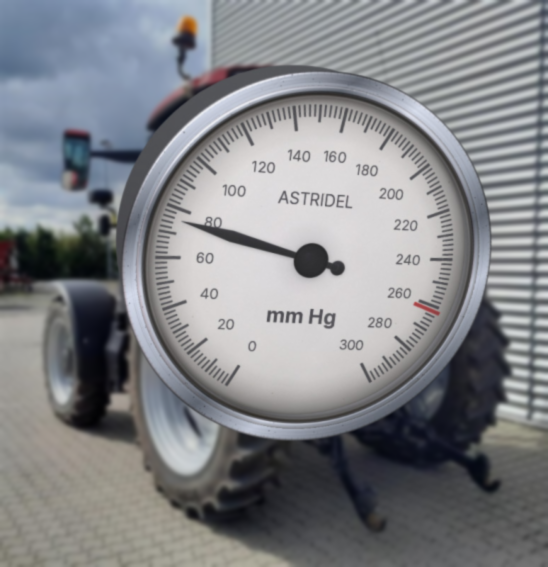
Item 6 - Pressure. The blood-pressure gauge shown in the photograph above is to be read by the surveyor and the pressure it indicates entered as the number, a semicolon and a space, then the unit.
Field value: 76; mmHg
